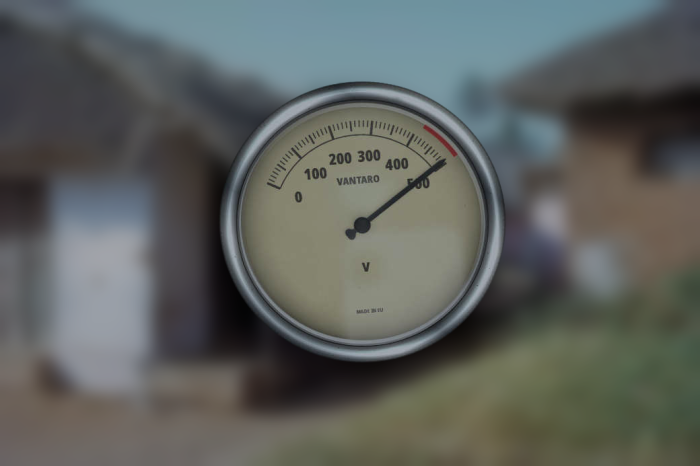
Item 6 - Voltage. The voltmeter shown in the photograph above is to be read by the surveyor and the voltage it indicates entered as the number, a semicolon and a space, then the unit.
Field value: 490; V
